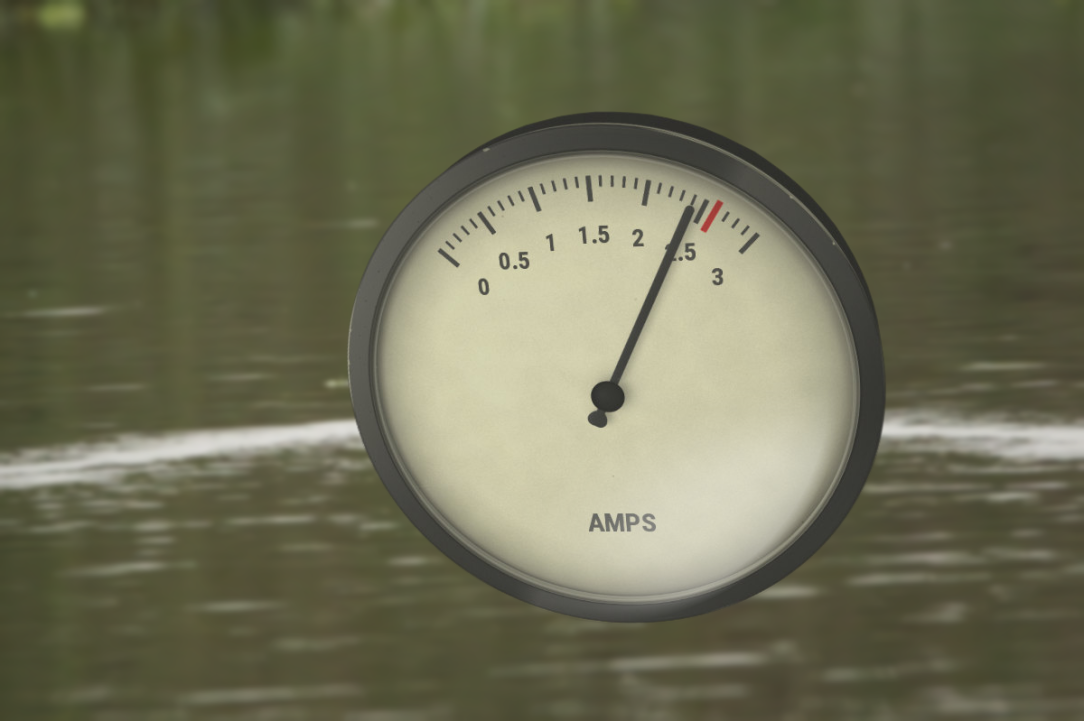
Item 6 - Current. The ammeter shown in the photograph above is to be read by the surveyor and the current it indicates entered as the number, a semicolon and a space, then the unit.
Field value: 2.4; A
